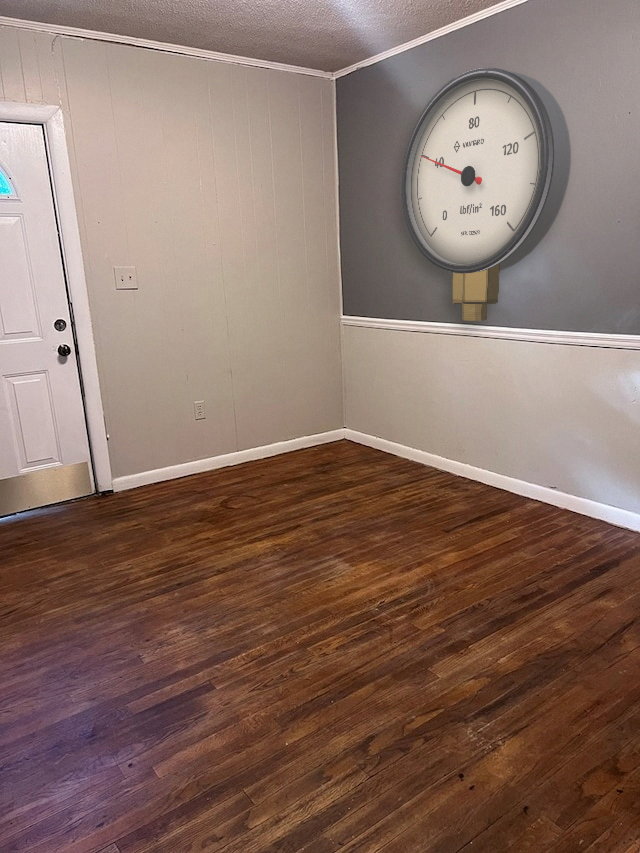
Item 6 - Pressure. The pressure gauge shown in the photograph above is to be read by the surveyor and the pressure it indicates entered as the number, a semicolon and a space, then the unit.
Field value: 40; psi
